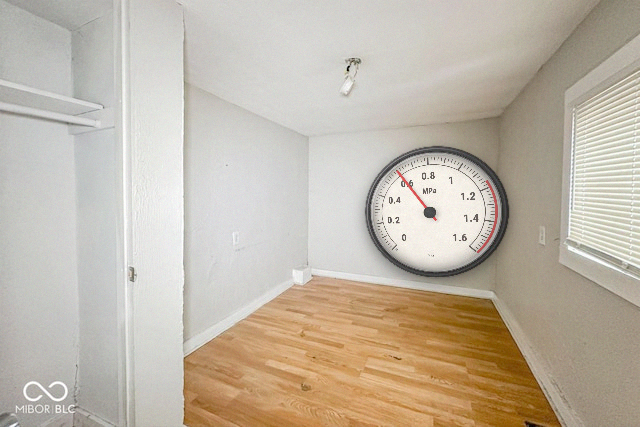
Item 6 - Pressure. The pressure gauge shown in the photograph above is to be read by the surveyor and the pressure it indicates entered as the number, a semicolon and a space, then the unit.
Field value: 0.6; MPa
